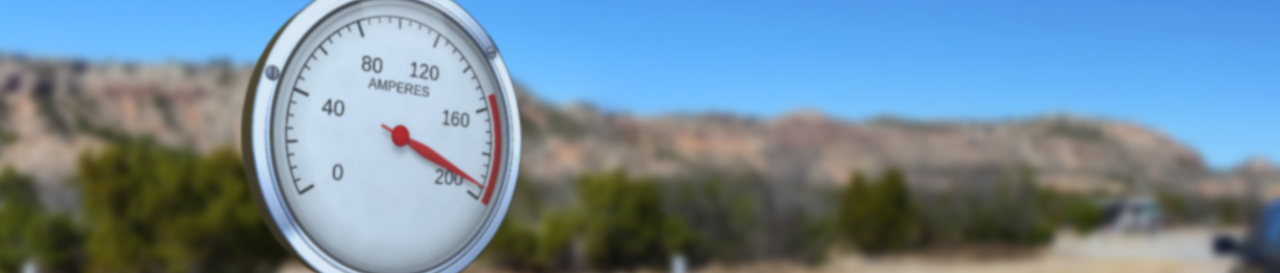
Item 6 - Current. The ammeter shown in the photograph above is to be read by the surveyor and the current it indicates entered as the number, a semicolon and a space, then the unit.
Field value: 195; A
